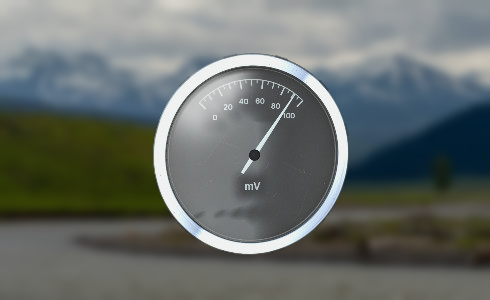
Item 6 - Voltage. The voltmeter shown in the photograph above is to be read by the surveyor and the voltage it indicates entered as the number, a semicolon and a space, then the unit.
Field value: 90; mV
